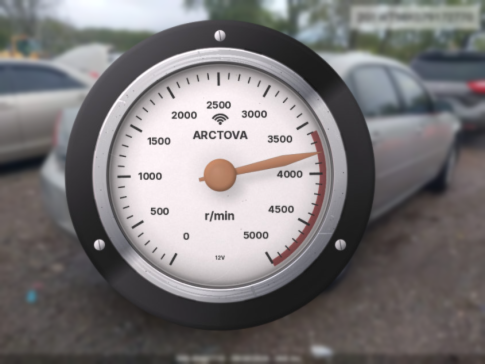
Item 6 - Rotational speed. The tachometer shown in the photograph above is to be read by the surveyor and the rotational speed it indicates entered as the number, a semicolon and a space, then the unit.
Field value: 3800; rpm
